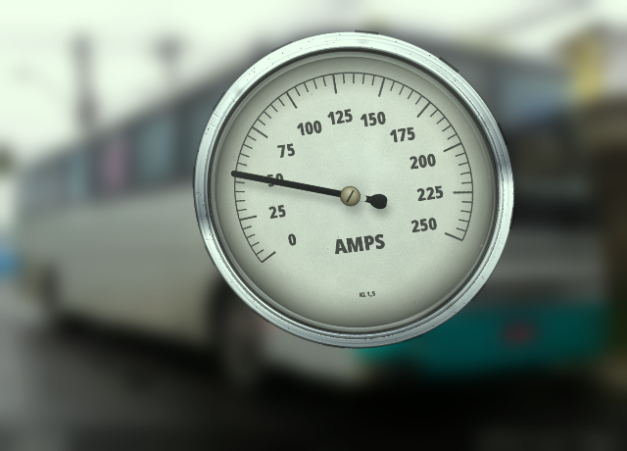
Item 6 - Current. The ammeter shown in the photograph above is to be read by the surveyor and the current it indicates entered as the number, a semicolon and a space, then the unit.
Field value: 50; A
